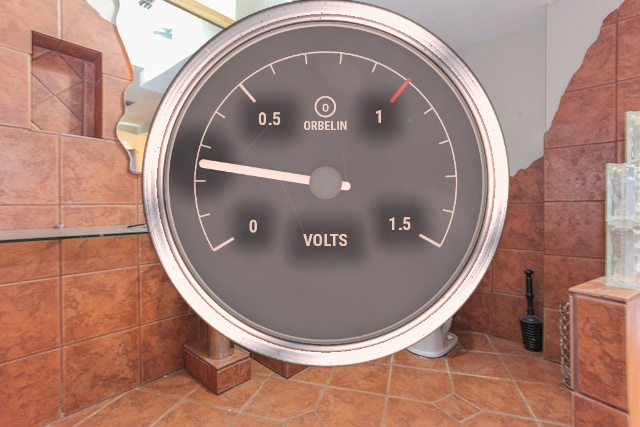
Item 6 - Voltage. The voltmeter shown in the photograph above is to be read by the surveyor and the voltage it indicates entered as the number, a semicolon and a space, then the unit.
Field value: 0.25; V
